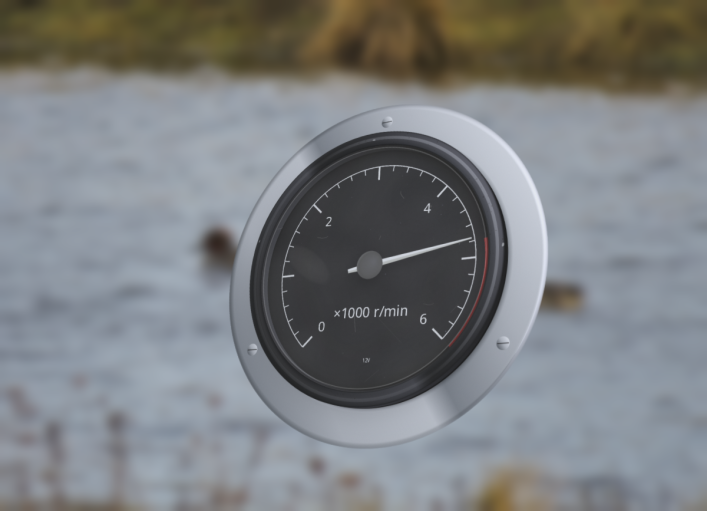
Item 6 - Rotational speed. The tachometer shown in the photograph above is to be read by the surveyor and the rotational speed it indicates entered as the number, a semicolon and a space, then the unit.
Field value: 4800; rpm
